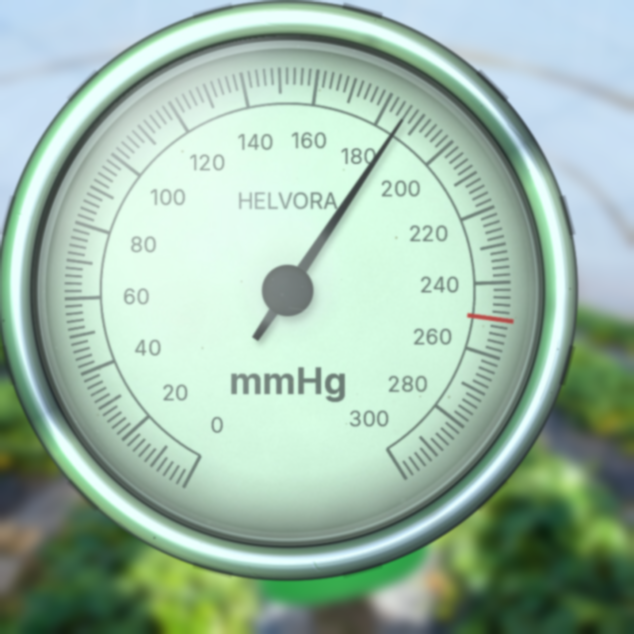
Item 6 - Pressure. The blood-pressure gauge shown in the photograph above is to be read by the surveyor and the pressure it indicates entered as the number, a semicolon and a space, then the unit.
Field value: 186; mmHg
